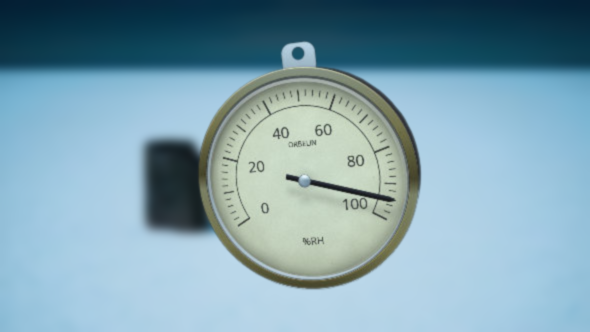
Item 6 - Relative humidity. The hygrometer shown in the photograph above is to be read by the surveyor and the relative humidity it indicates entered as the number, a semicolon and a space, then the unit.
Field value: 94; %
